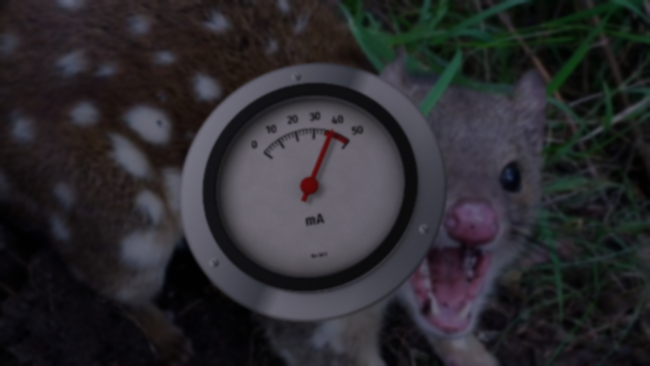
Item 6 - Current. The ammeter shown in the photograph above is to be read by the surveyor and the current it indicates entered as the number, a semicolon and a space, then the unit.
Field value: 40; mA
